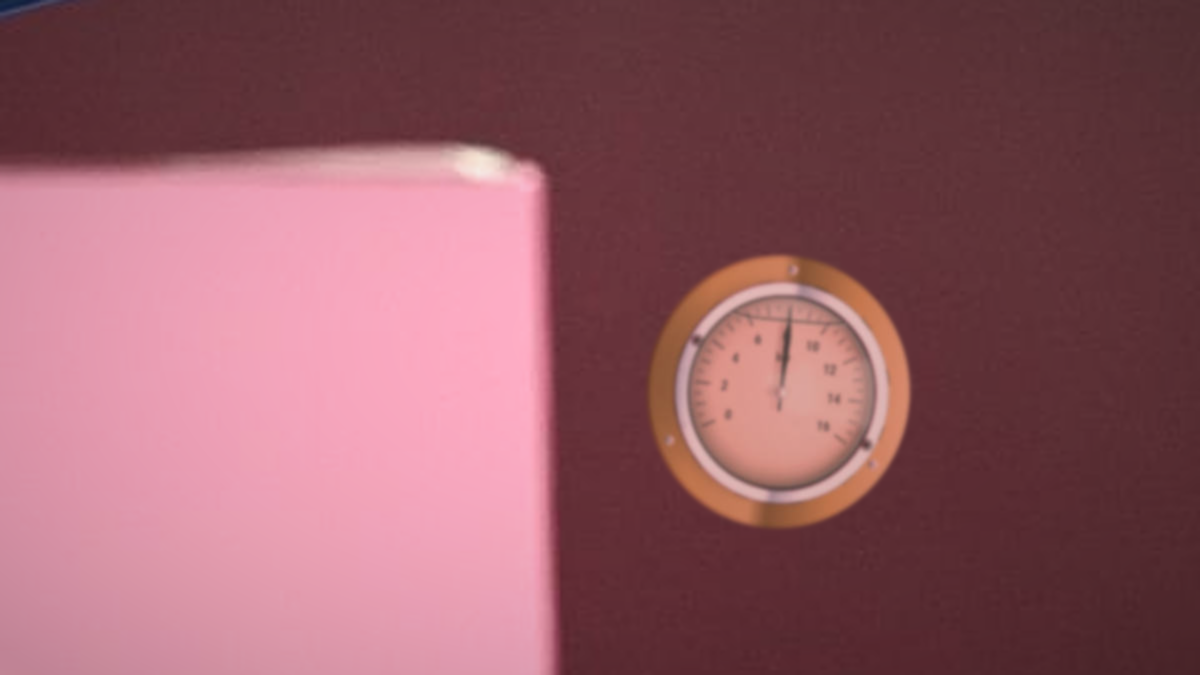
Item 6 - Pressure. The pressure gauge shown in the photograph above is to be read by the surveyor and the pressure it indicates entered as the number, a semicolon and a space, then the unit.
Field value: 8; bar
